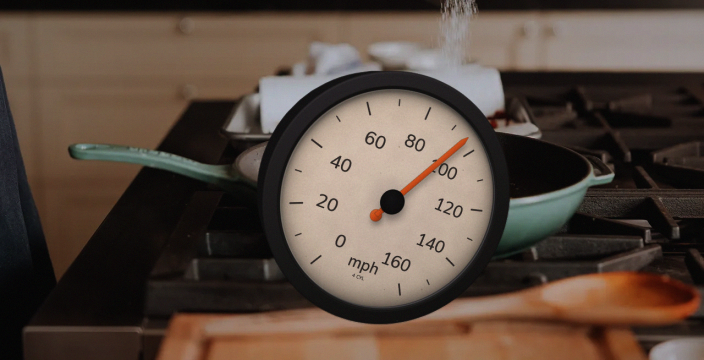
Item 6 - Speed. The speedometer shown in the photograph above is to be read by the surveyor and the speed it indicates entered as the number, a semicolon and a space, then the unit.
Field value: 95; mph
